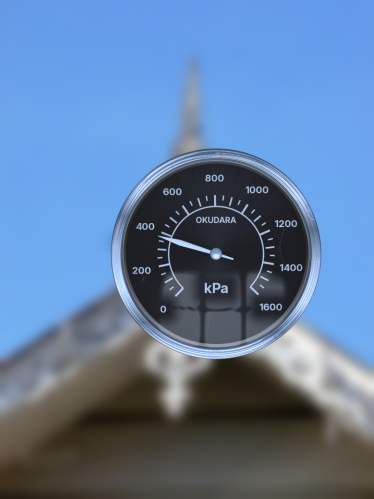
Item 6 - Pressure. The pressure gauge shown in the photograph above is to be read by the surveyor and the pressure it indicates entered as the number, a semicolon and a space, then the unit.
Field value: 375; kPa
